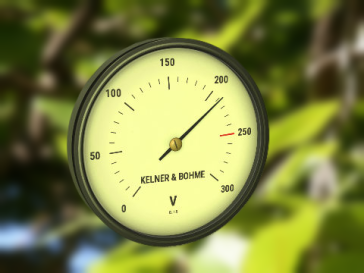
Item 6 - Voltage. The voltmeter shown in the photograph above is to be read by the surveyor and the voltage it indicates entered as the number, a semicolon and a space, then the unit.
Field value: 210; V
